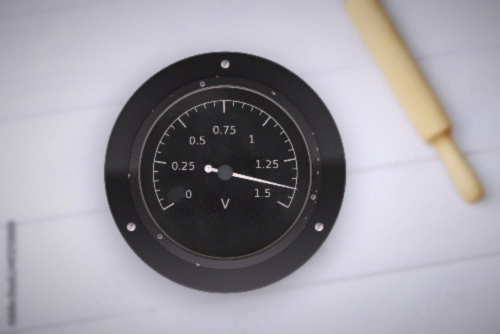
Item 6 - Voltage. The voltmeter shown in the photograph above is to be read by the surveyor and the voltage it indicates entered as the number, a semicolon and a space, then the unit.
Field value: 1.4; V
